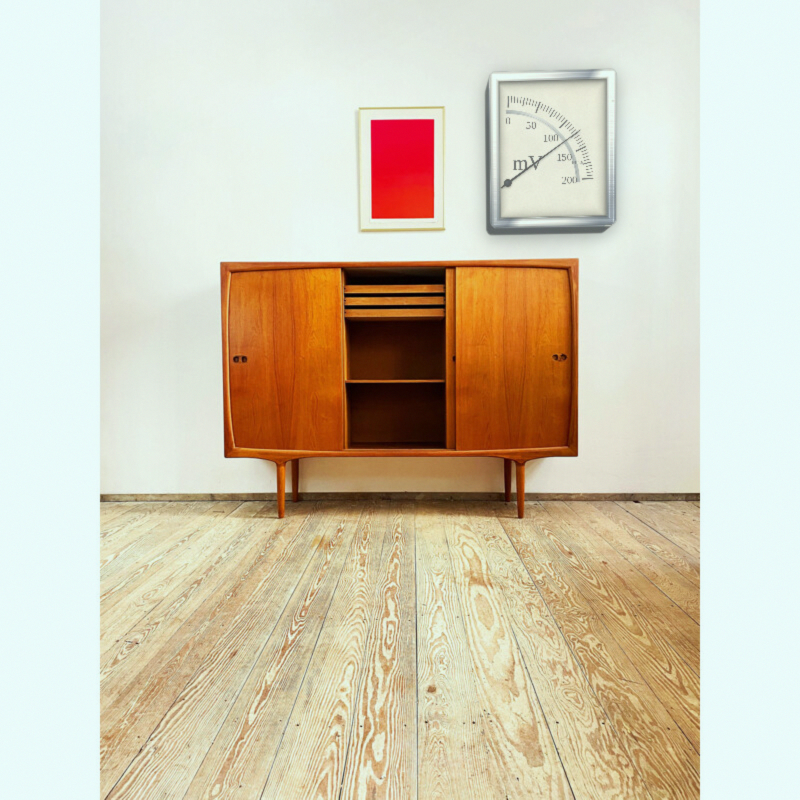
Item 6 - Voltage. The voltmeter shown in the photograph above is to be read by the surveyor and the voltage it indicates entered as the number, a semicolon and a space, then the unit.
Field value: 125; mV
